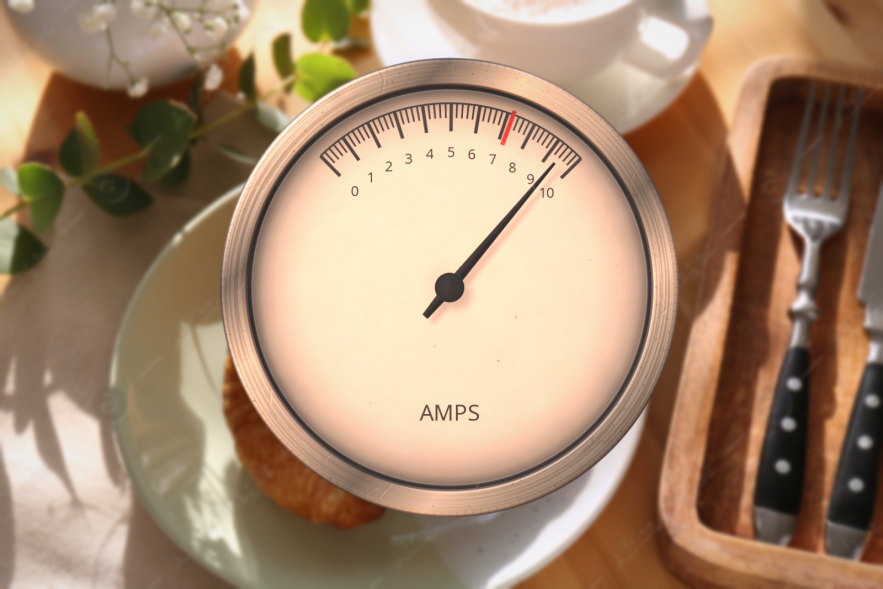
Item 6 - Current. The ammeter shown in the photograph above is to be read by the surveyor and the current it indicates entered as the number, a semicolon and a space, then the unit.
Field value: 9.4; A
